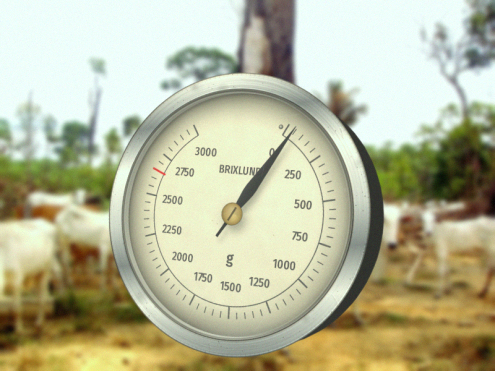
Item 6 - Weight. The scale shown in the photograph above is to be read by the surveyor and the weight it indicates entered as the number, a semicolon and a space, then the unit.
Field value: 50; g
